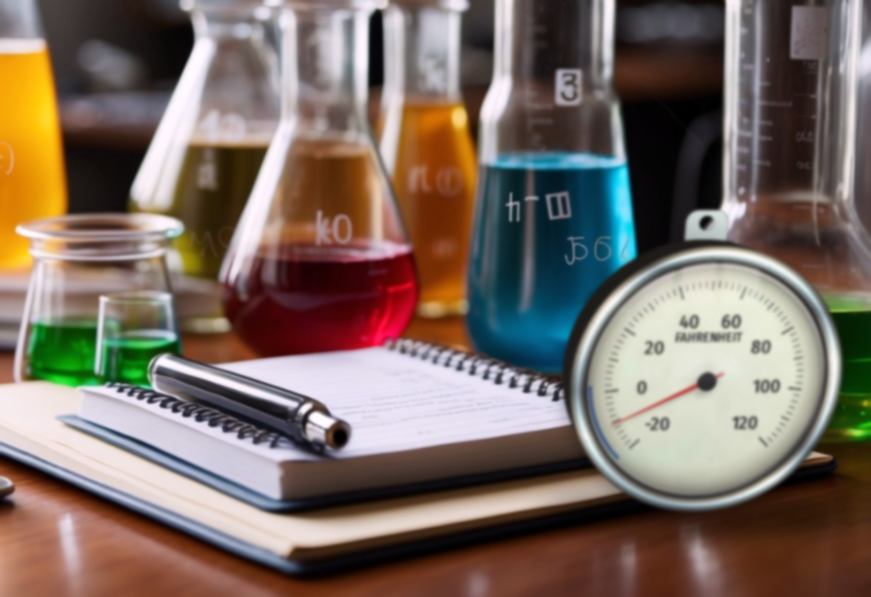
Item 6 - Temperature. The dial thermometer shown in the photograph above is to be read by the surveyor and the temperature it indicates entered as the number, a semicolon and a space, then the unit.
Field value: -10; °F
